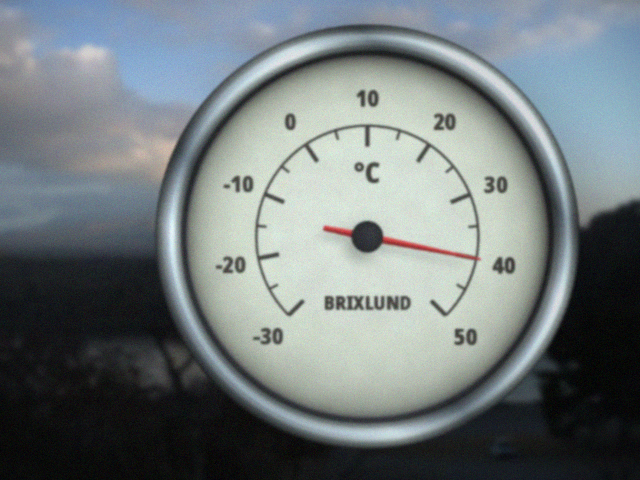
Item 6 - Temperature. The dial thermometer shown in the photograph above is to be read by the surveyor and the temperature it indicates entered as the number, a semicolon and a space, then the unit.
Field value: 40; °C
